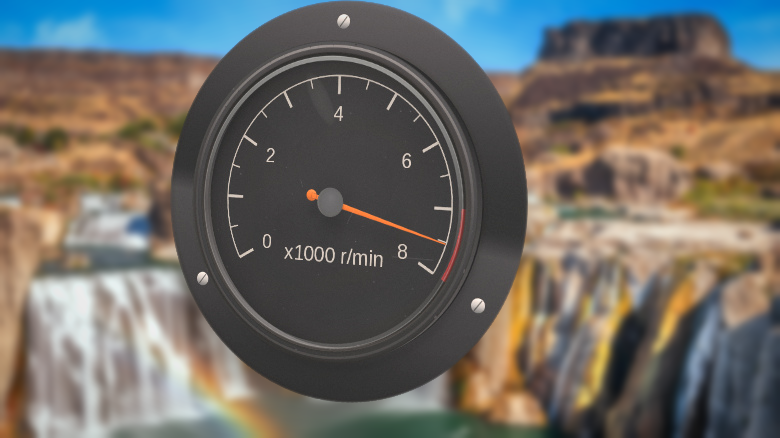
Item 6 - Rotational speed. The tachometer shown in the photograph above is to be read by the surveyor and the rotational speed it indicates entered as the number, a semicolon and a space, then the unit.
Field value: 7500; rpm
